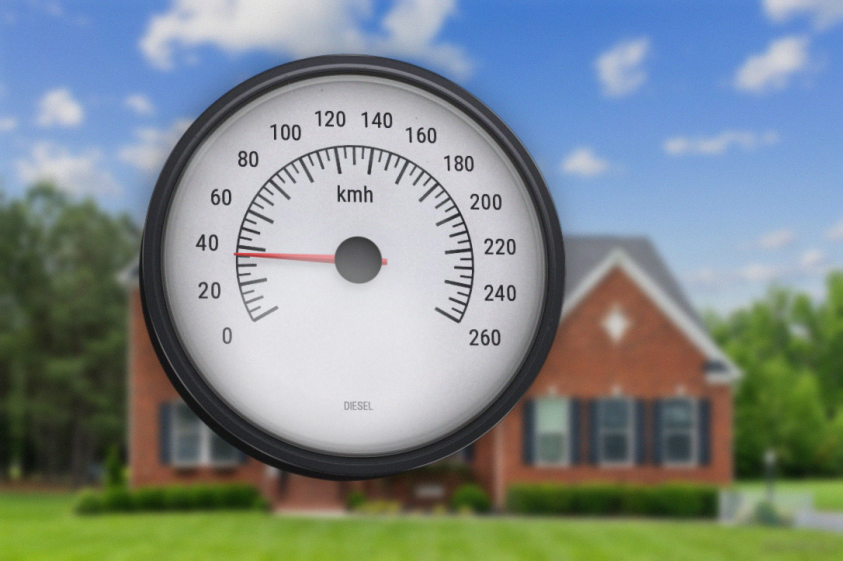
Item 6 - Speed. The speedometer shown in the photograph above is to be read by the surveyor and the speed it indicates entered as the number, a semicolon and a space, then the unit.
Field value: 35; km/h
